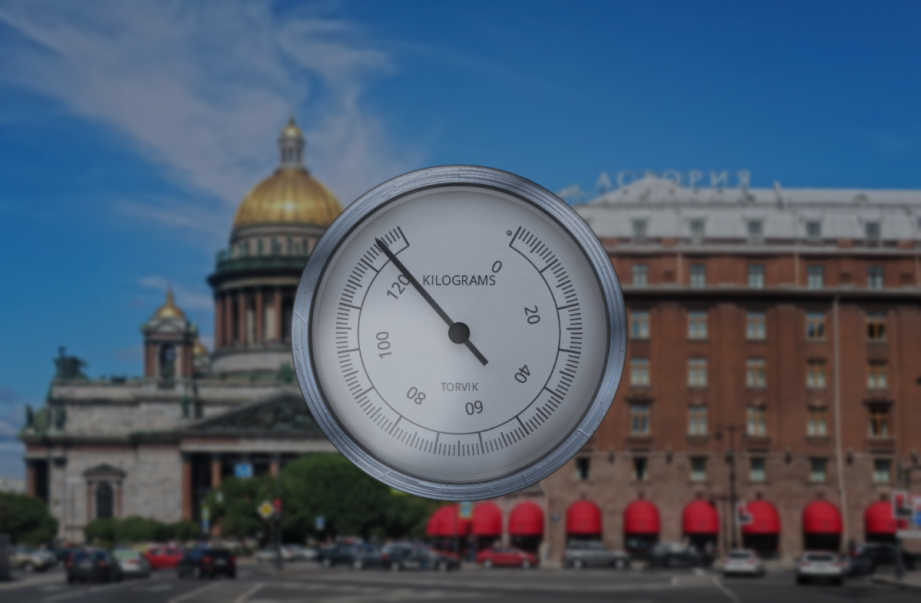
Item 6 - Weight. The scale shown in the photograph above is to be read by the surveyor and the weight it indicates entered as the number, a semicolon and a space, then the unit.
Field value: 125; kg
